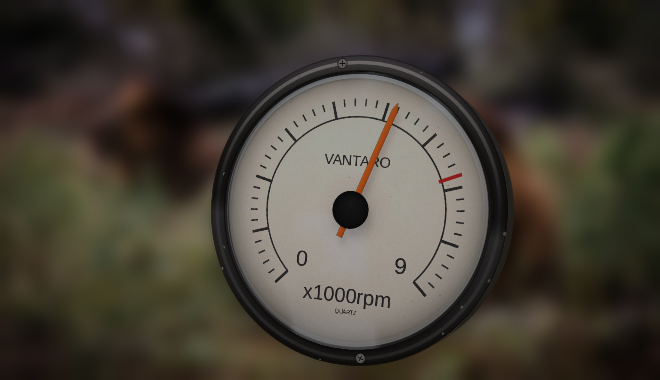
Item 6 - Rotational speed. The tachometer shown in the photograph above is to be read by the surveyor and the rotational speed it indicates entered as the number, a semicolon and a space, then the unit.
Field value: 5200; rpm
